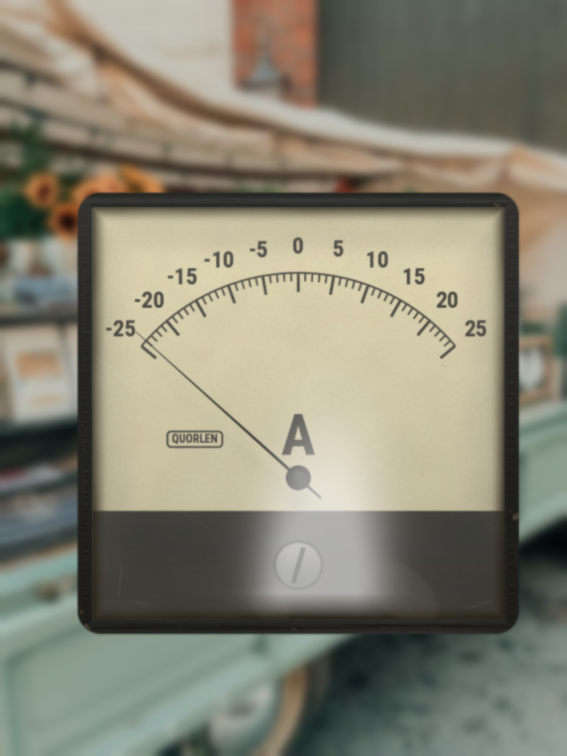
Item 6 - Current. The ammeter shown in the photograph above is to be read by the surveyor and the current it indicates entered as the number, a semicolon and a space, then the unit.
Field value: -24; A
